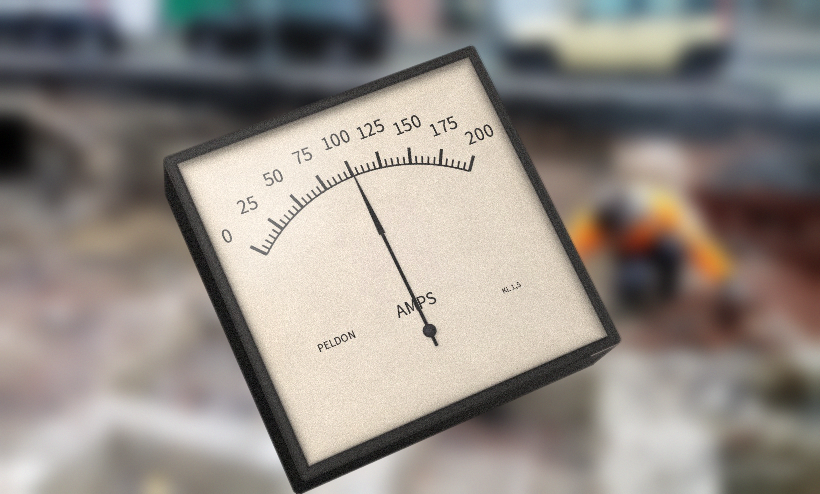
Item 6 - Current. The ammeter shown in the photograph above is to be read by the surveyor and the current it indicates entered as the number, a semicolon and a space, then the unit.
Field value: 100; A
